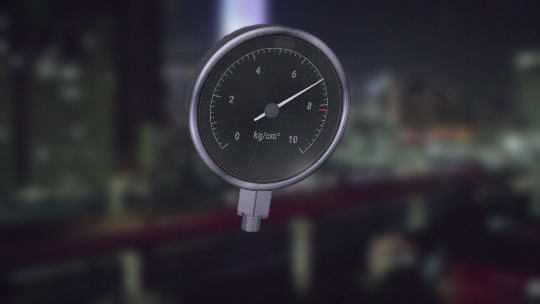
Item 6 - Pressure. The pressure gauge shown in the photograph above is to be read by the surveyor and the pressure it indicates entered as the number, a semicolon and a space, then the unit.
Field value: 7; kg/cm²
